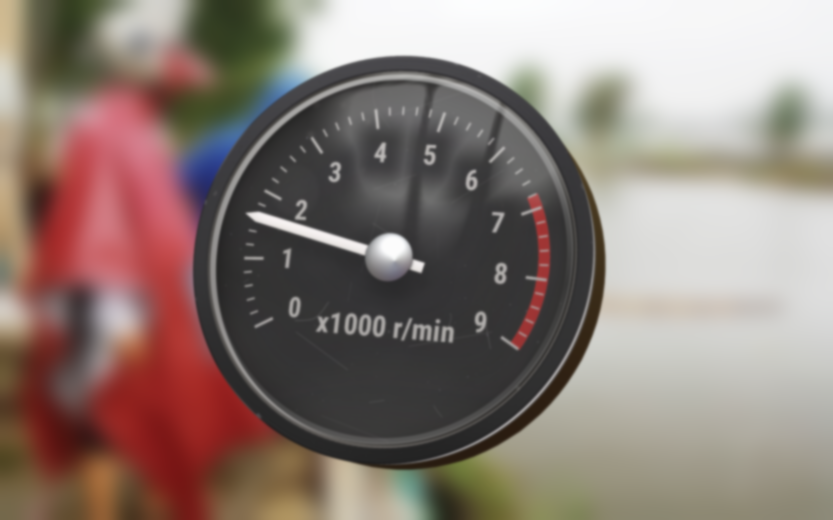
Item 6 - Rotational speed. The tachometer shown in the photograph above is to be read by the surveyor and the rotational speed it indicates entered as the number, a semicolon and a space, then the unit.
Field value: 1600; rpm
